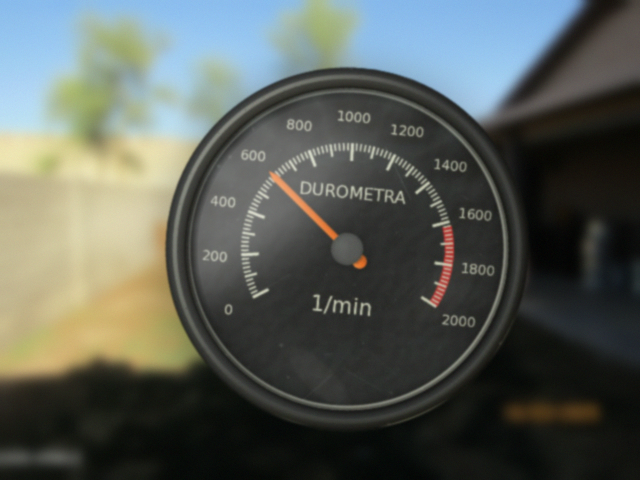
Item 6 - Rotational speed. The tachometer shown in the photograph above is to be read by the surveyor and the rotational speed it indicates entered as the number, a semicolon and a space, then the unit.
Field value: 600; rpm
